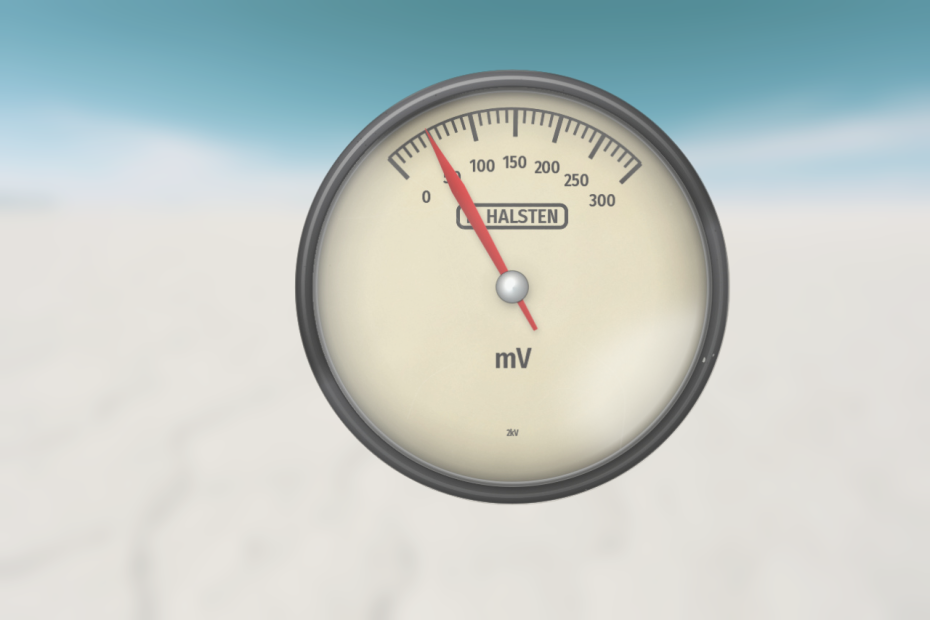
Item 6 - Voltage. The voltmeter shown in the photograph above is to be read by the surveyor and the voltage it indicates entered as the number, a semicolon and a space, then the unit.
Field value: 50; mV
